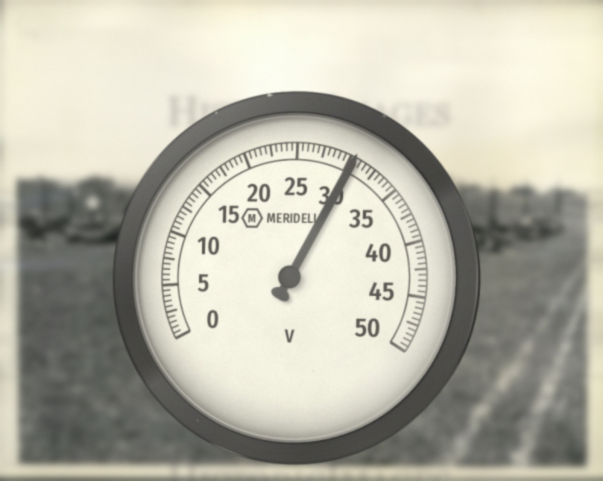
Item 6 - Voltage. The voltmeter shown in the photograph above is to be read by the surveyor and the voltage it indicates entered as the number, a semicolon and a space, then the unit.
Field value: 30.5; V
